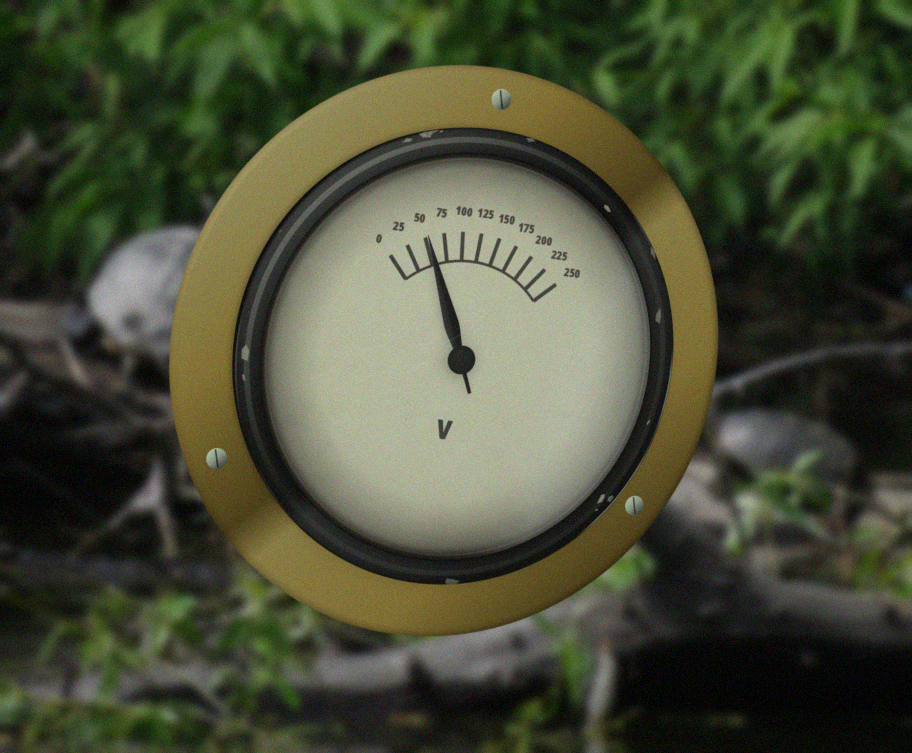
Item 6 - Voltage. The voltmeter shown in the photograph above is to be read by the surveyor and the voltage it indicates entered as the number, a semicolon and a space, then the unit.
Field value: 50; V
